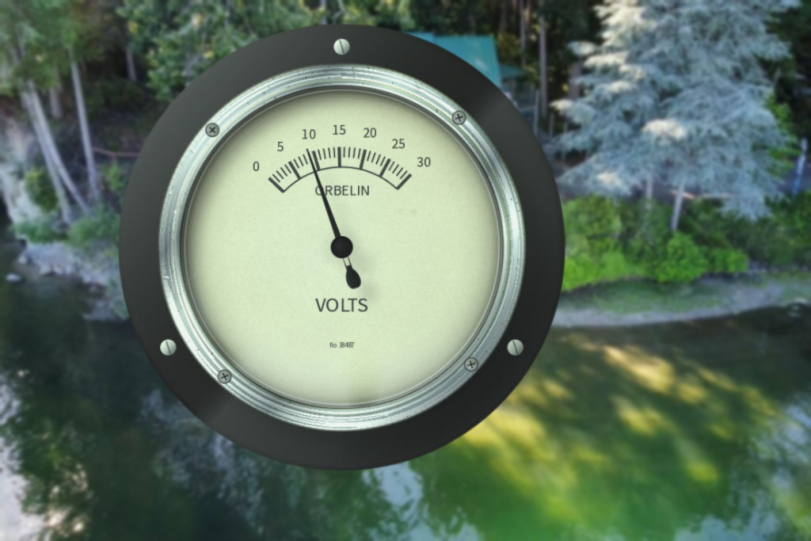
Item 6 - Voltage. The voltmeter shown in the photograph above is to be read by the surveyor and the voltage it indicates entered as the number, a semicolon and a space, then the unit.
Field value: 9; V
